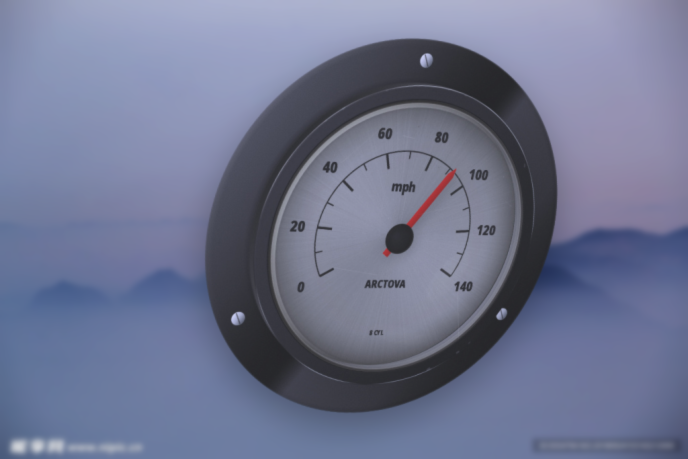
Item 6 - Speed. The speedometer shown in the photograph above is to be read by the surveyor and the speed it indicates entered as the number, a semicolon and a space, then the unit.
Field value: 90; mph
